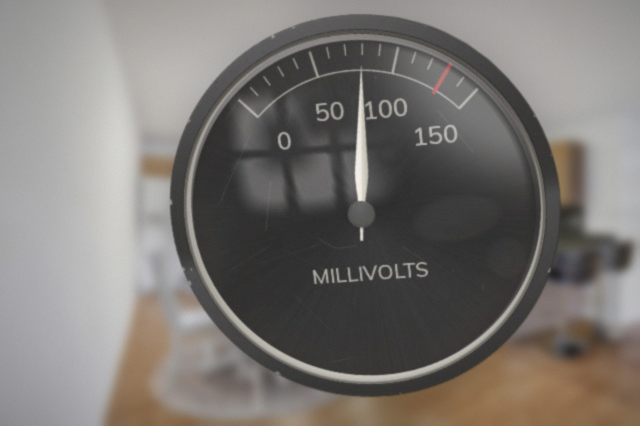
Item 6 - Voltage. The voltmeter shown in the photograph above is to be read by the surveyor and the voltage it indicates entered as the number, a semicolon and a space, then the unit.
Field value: 80; mV
